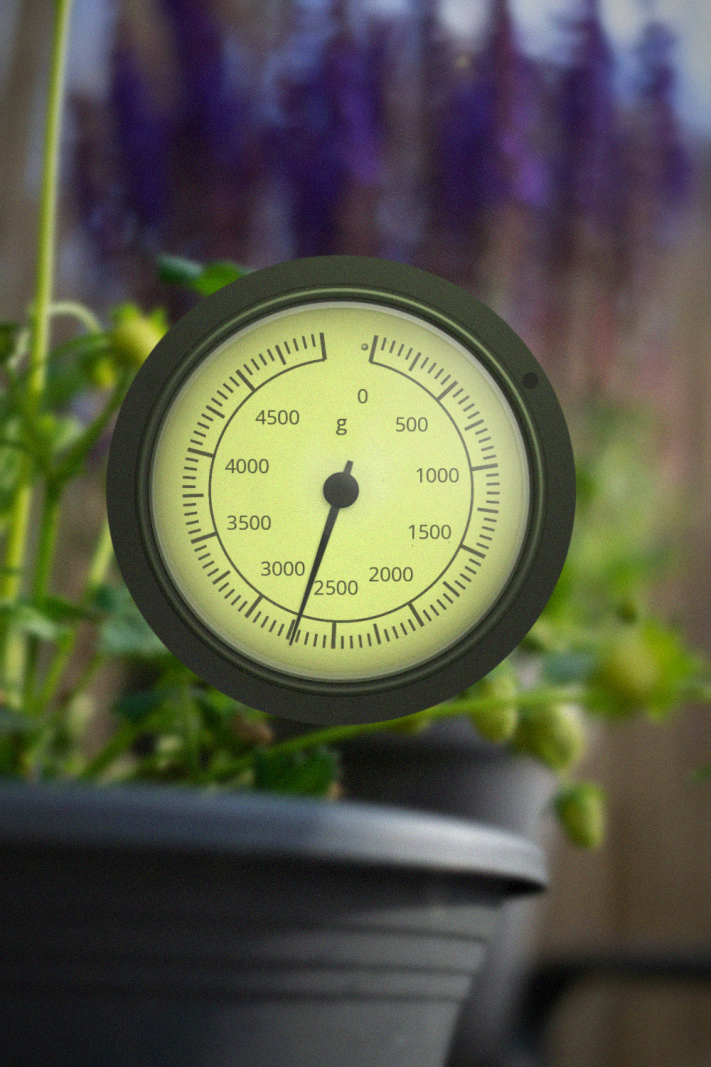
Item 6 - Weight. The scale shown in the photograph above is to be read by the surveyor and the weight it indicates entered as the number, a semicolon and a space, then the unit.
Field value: 2725; g
